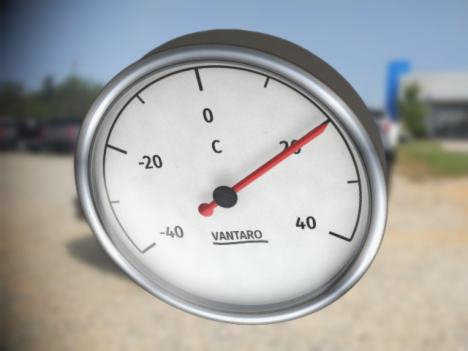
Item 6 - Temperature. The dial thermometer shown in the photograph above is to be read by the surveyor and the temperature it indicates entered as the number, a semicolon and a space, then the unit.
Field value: 20; °C
